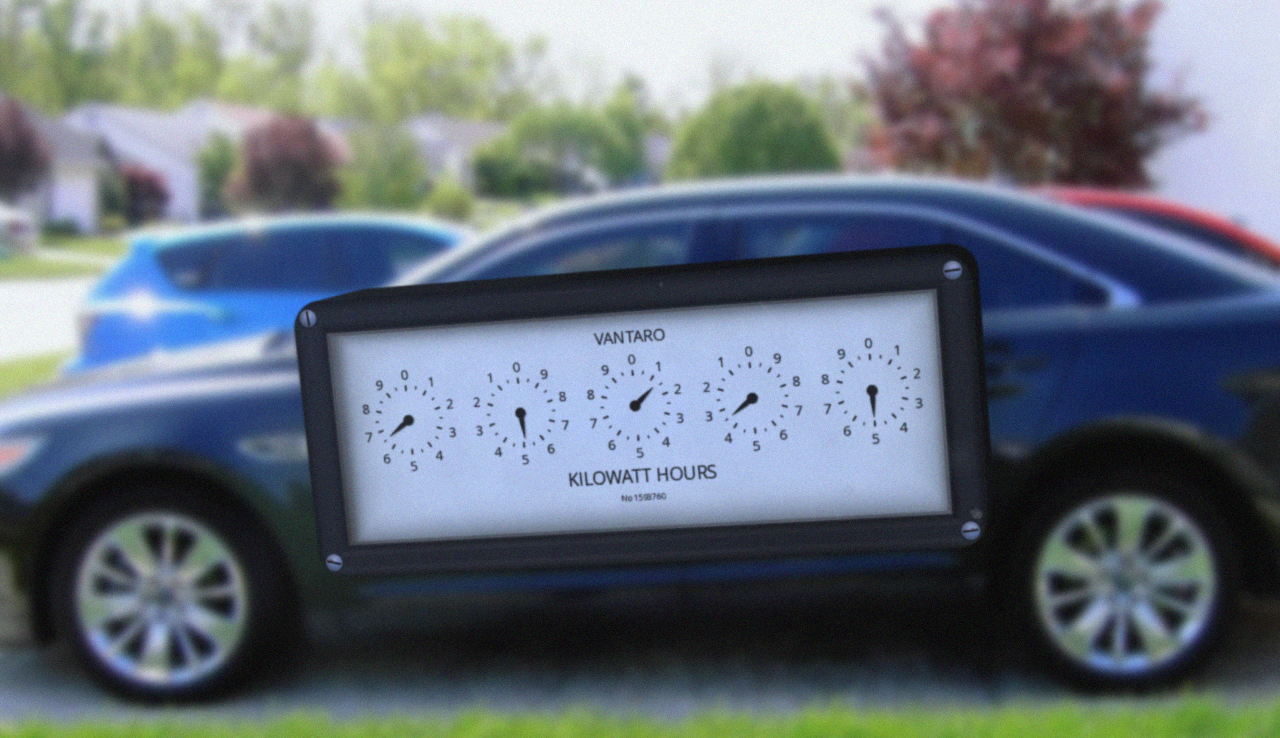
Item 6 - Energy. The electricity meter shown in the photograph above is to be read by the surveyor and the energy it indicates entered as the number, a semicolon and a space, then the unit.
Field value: 65135; kWh
